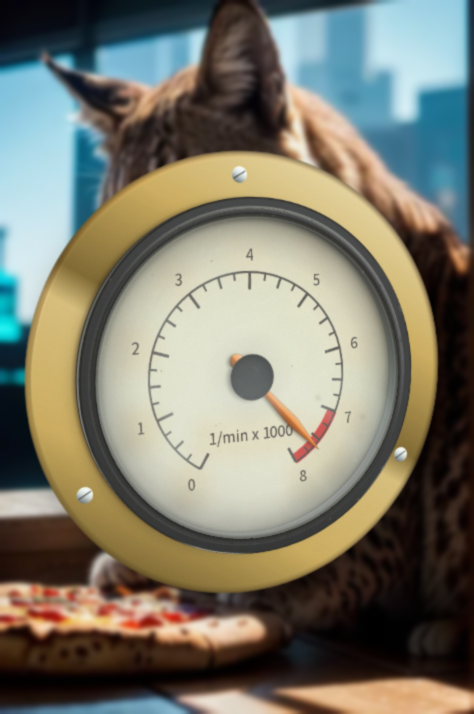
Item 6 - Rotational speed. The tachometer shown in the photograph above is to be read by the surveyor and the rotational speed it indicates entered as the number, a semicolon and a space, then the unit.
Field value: 7625; rpm
